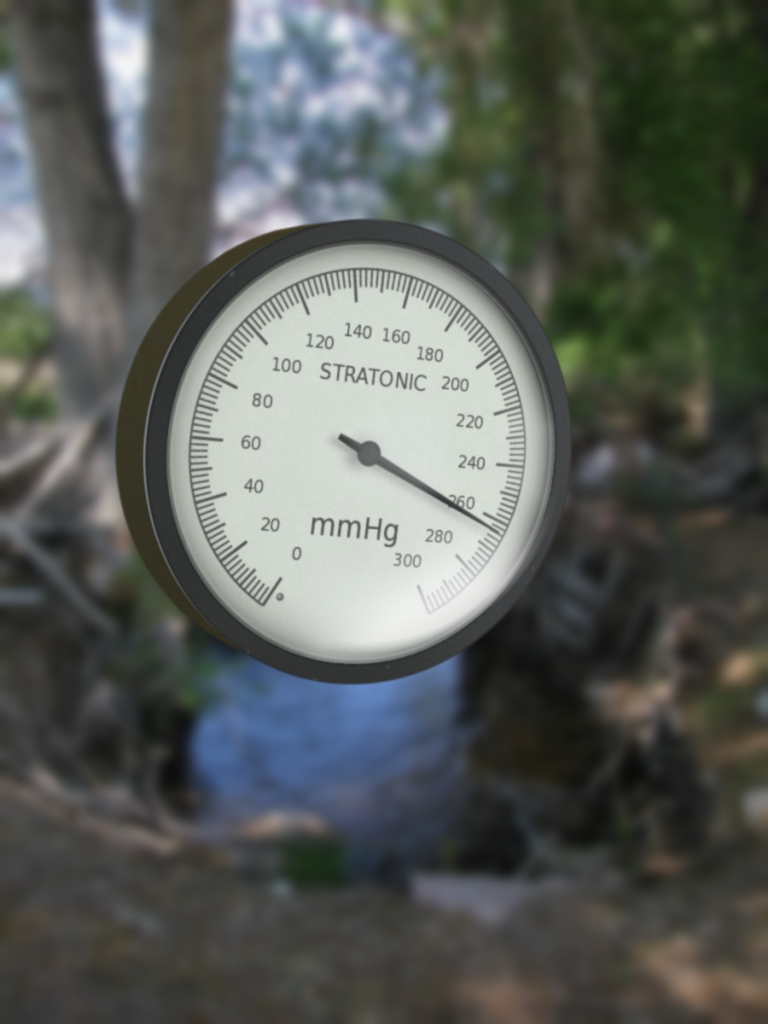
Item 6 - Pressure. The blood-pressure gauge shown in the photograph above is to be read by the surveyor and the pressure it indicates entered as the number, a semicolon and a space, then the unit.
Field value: 264; mmHg
